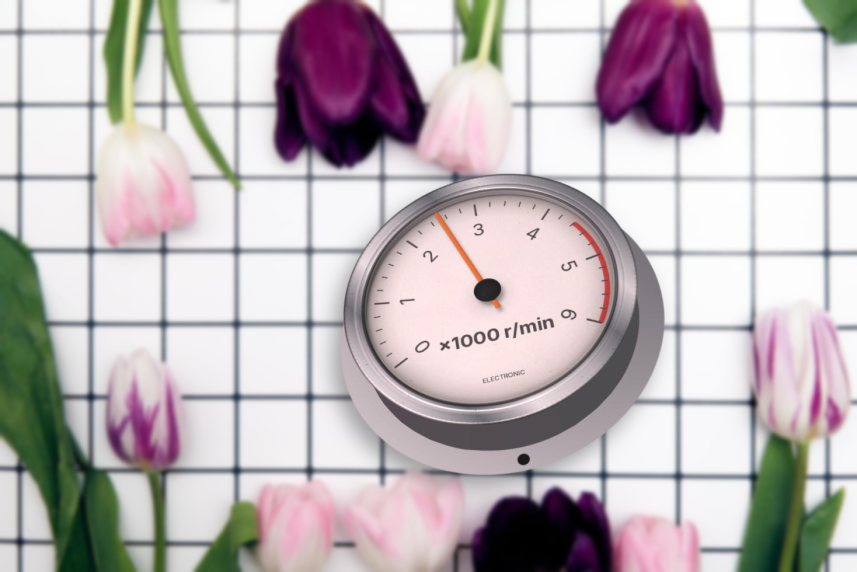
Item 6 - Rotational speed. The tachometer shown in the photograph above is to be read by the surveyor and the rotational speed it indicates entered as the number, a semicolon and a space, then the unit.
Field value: 2500; rpm
